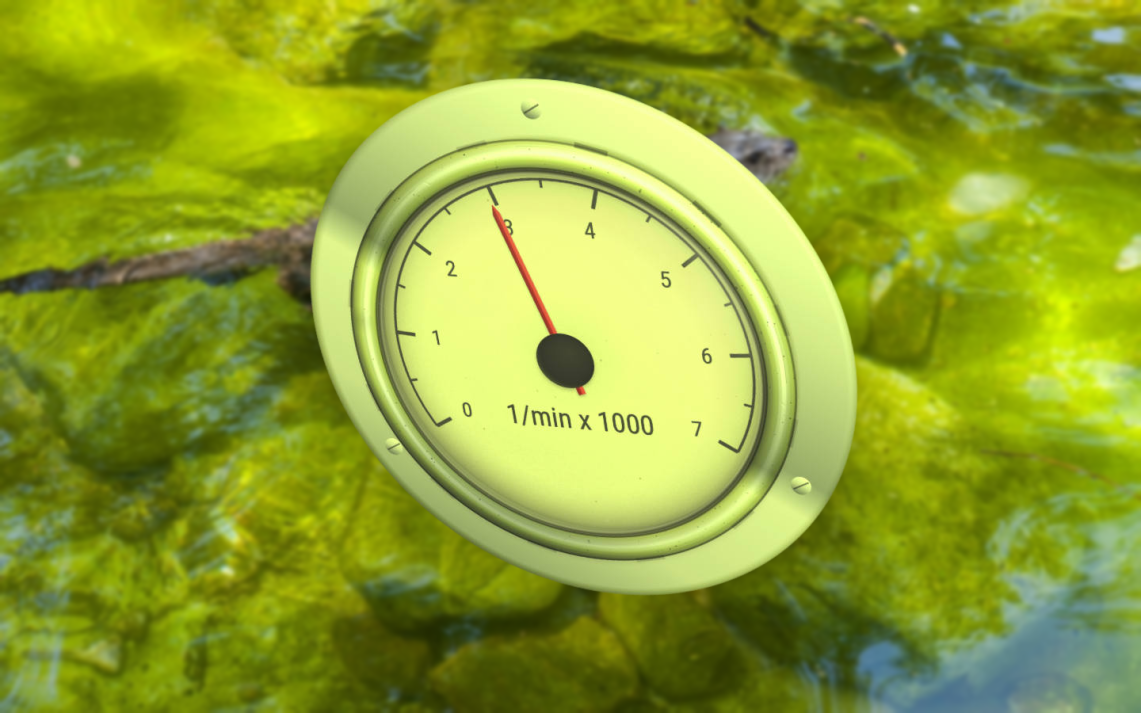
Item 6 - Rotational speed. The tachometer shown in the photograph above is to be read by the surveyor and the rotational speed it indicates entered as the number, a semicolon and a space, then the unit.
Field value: 3000; rpm
